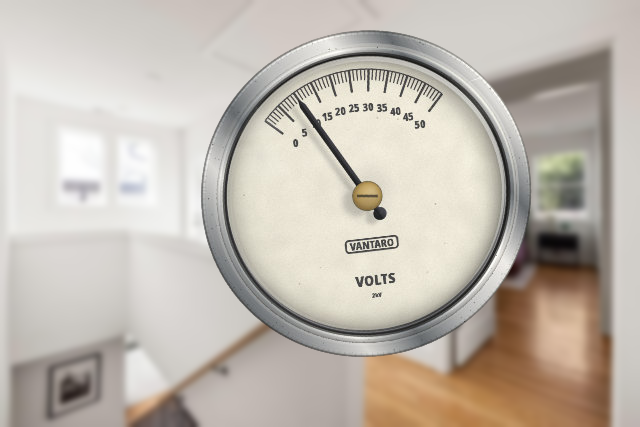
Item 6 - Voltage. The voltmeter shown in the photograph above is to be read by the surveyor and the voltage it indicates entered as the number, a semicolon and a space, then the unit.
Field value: 10; V
